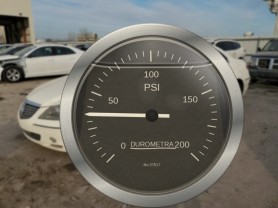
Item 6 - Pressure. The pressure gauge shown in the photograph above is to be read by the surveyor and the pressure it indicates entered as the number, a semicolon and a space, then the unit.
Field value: 35; psi
